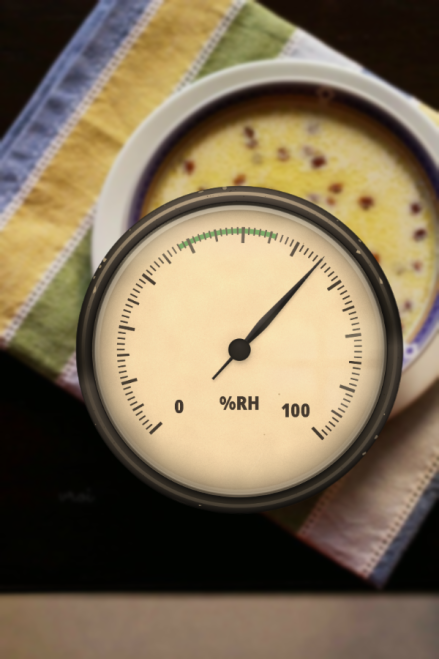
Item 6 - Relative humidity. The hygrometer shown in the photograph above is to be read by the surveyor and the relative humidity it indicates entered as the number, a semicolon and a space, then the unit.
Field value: 65; %
